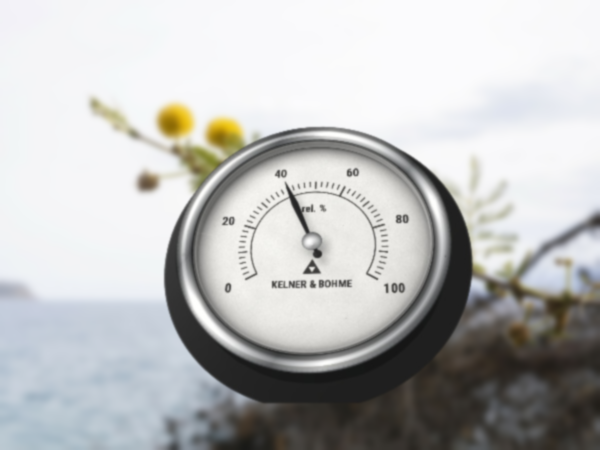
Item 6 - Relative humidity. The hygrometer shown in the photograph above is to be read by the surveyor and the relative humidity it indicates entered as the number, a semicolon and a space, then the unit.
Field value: 40; %
